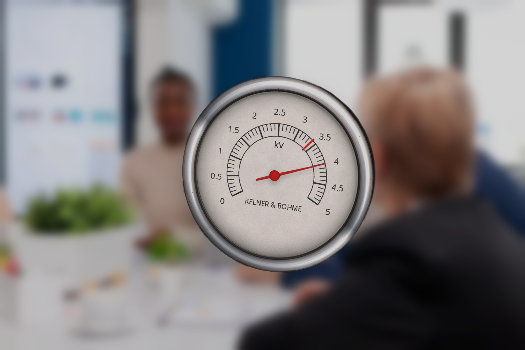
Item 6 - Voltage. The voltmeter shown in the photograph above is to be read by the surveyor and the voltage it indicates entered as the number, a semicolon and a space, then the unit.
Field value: 4; kV
